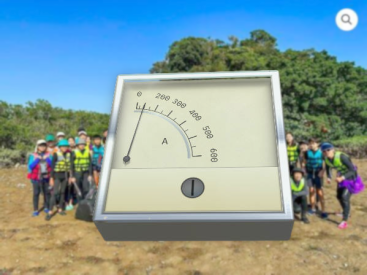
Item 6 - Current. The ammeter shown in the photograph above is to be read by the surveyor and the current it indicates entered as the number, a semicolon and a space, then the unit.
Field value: 100; A
